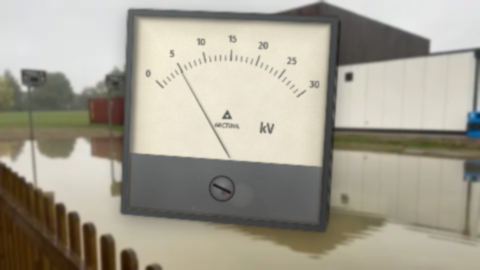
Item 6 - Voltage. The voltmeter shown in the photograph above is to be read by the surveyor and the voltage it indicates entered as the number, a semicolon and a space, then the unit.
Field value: 5; kV
